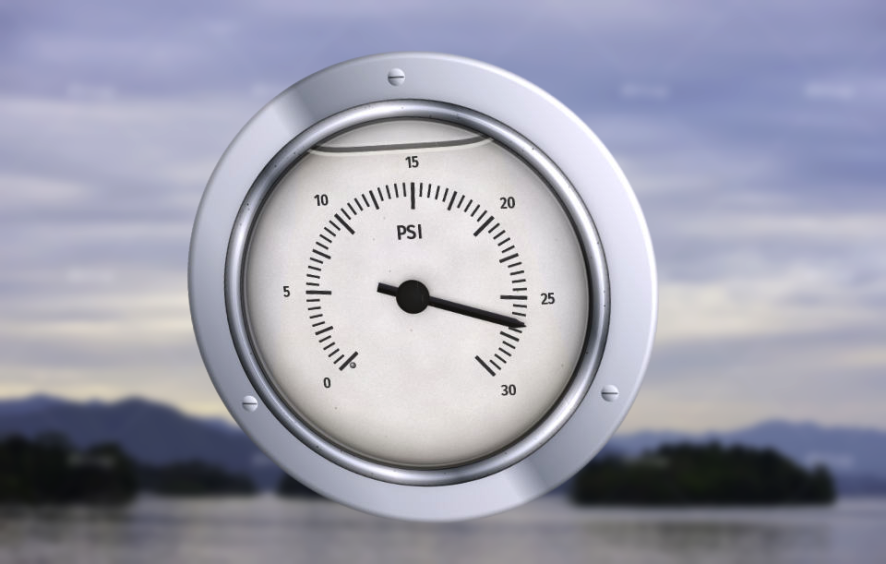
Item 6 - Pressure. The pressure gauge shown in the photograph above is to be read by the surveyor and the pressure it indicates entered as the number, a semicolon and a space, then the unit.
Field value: 26.5; psi
